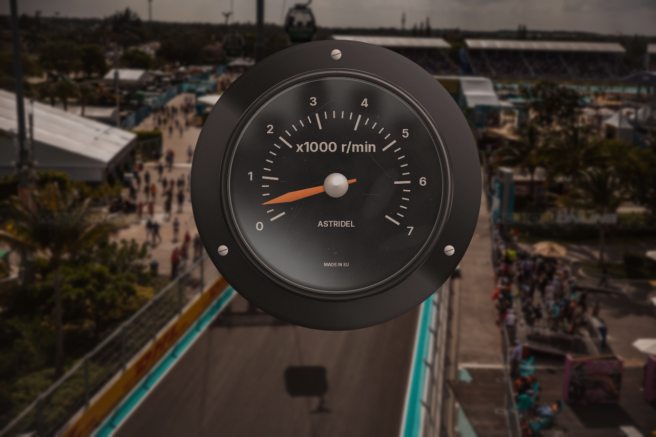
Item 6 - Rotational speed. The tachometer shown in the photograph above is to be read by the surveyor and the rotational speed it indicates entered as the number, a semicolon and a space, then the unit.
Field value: 400; rpm
